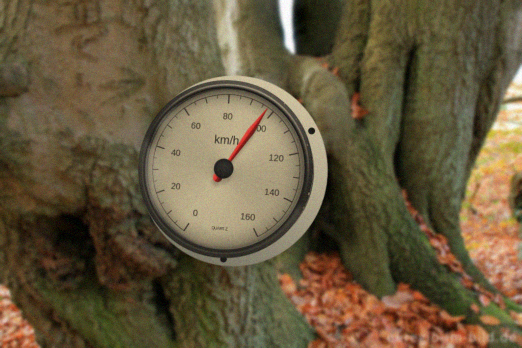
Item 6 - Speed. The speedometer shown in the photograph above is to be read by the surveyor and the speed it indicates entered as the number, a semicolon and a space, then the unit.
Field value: 97.5; km/h
